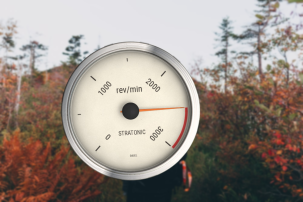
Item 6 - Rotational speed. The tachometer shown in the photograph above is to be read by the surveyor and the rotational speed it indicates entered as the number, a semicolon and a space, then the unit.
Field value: 2500; rpm
